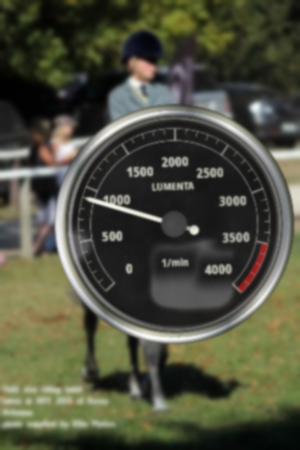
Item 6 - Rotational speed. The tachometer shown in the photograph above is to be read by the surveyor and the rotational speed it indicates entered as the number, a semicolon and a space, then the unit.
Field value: 900; rpm
